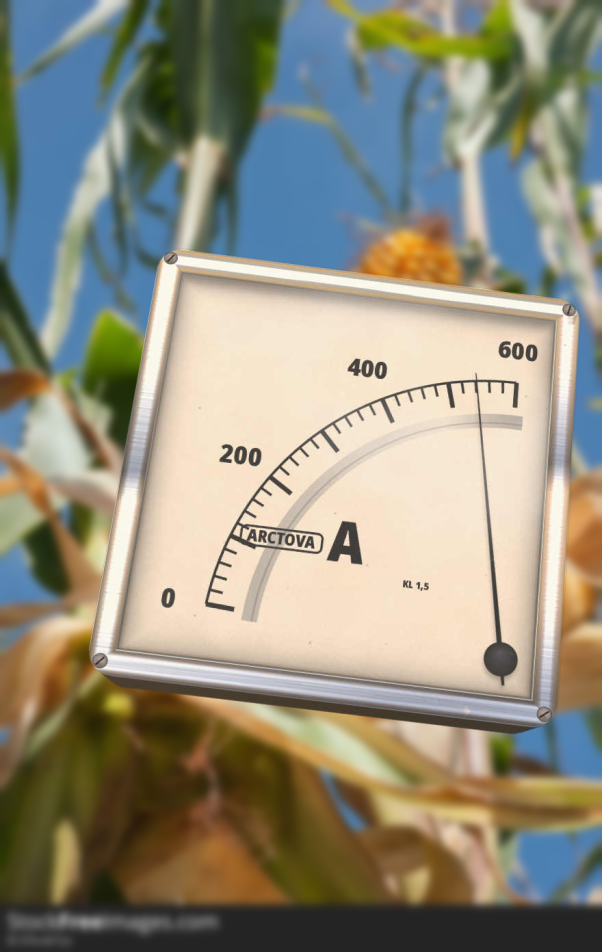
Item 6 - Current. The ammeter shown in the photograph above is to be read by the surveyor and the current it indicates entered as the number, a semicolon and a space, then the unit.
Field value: 540; A
